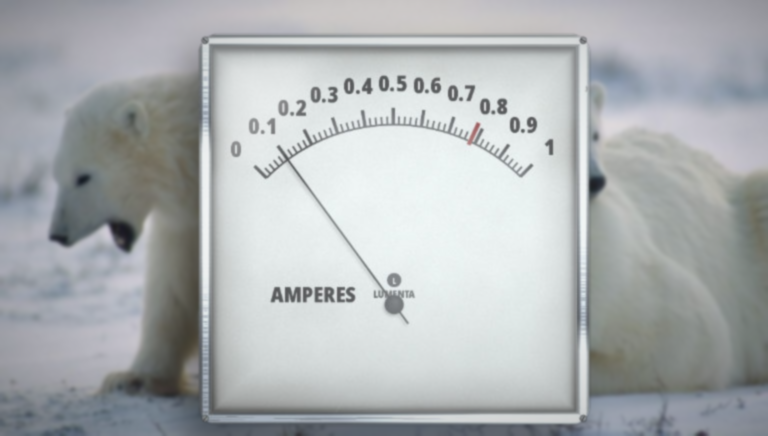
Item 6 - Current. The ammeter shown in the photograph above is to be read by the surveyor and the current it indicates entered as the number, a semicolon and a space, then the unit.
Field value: 0.1; A
